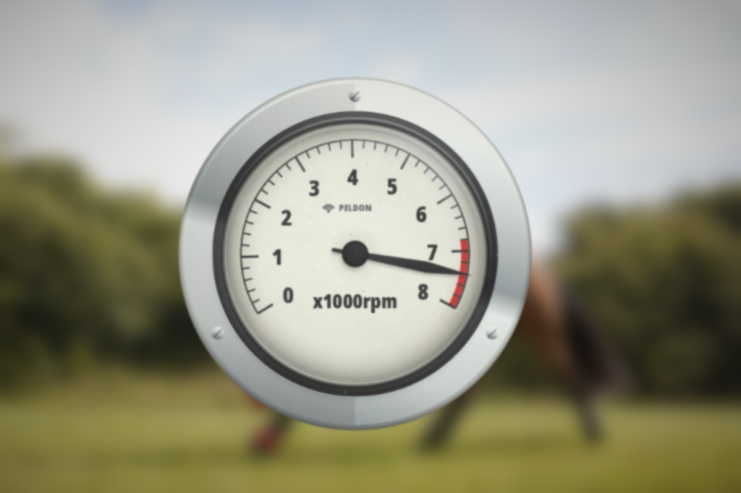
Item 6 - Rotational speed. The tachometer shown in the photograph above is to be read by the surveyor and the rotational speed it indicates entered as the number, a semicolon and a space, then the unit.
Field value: 7400; rpm
